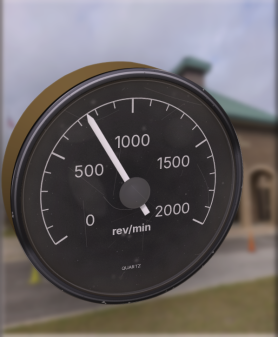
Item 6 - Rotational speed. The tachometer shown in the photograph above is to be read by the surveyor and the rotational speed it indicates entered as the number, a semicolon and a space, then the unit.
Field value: 750; rpm
